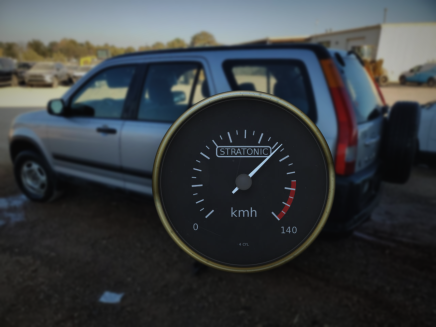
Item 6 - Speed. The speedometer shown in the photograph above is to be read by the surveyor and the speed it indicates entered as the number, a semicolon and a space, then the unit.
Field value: 92.5; km/h
